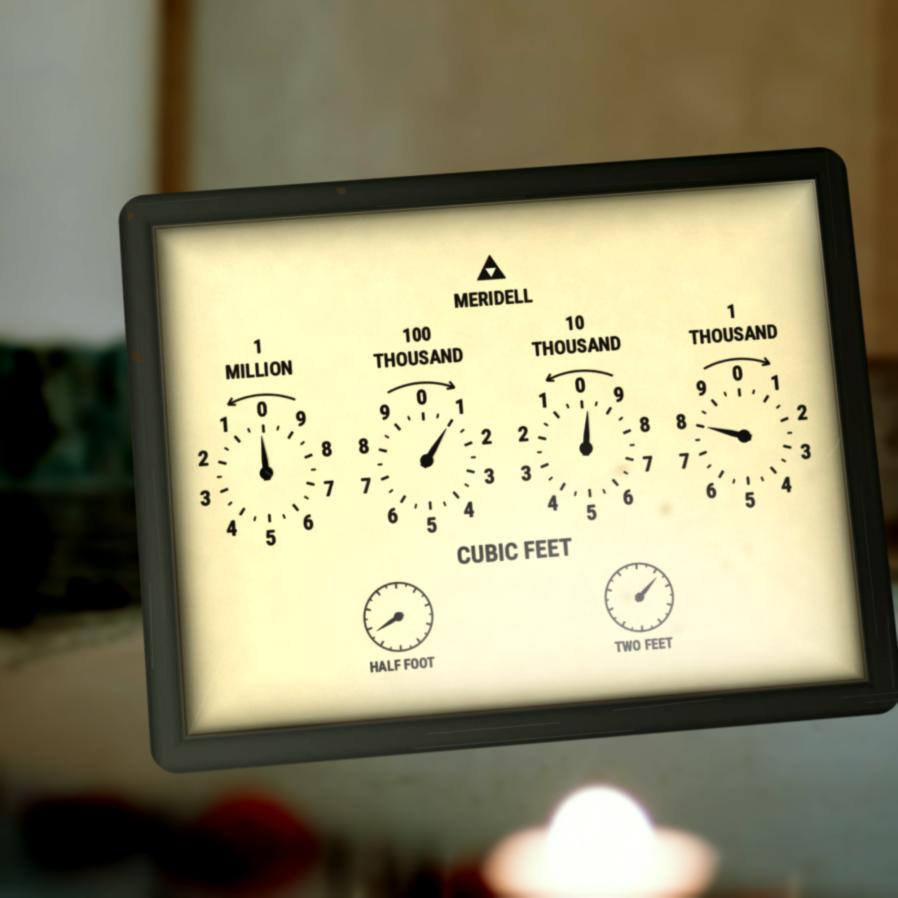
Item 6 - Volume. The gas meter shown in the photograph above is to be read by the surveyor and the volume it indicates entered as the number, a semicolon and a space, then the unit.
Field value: 9800; ft³
